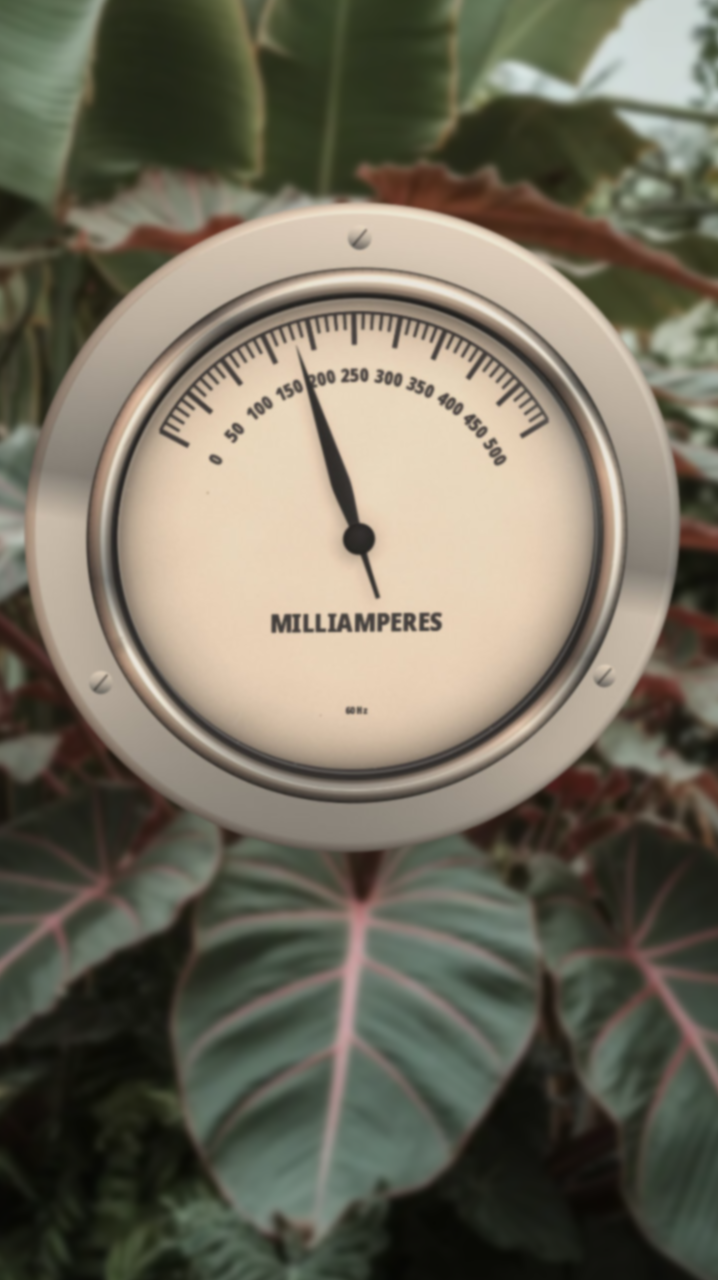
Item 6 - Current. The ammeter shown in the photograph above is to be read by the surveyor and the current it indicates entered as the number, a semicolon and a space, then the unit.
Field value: 180; mA
